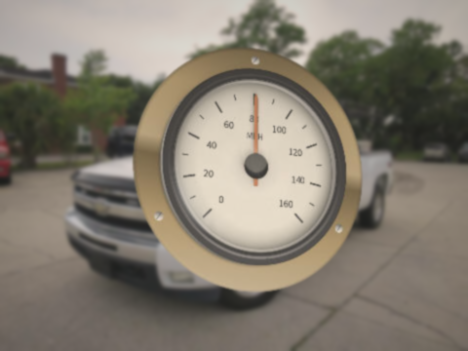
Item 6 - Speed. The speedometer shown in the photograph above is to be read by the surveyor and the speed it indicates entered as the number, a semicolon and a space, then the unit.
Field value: 80; mph
